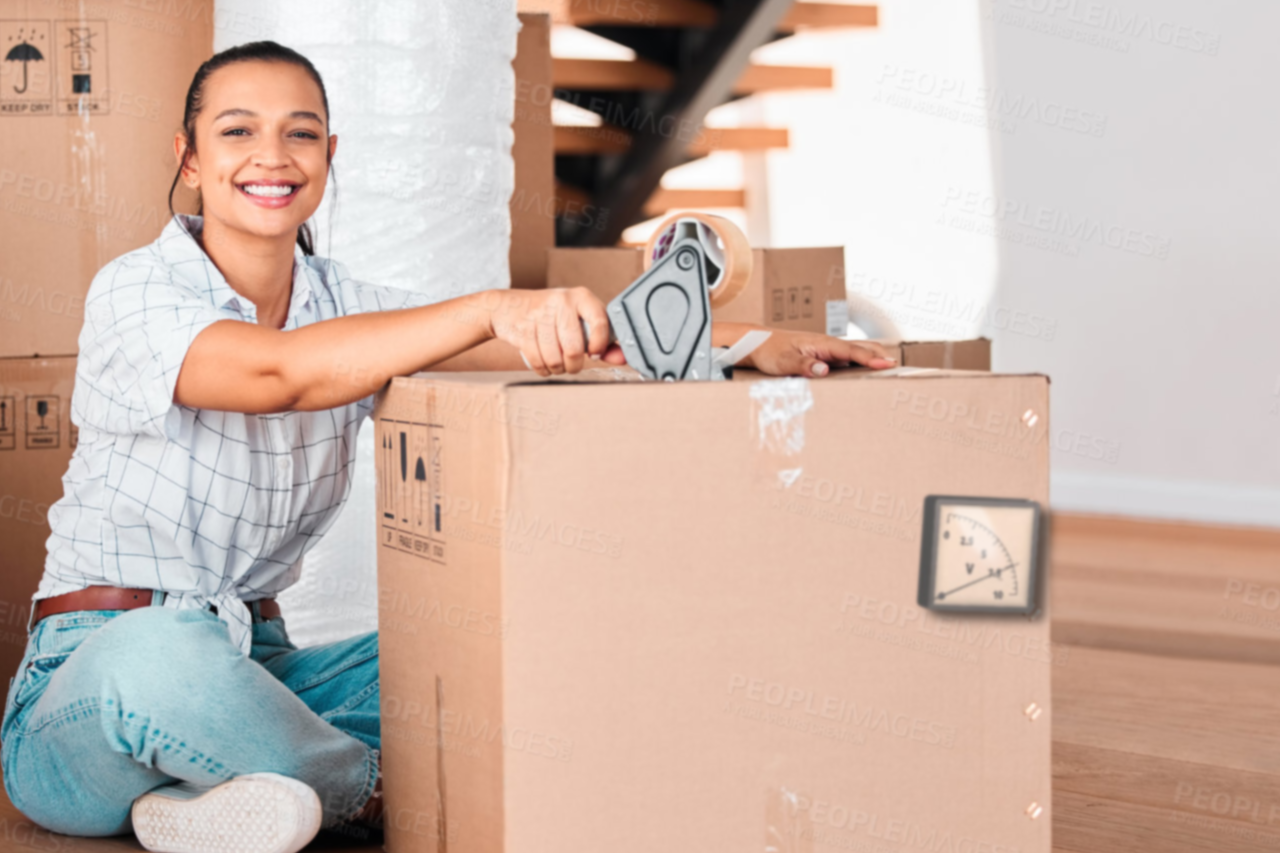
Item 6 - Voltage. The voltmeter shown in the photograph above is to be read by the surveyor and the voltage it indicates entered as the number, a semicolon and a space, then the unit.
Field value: 7.5; V
